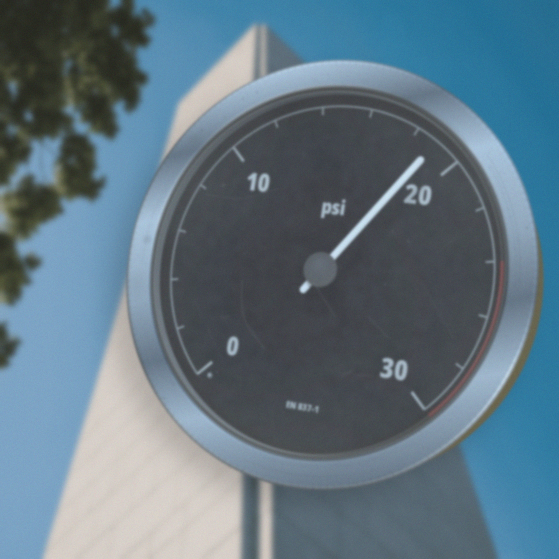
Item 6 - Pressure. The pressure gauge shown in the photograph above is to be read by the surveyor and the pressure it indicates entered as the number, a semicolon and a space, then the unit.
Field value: 19; psi
